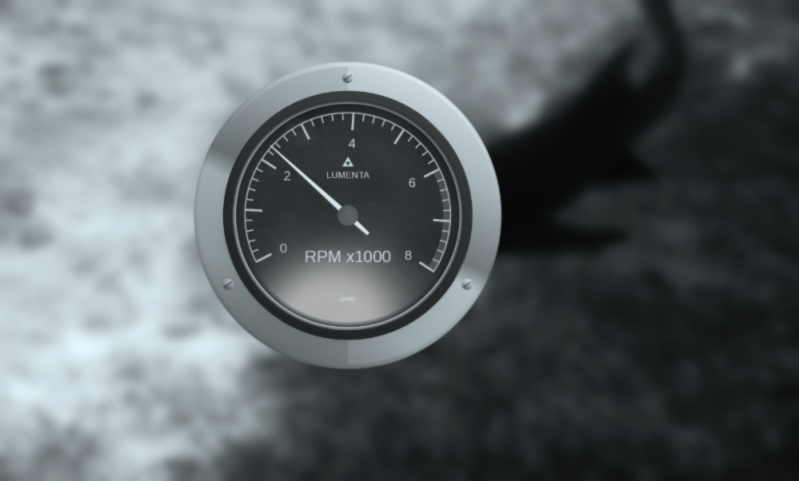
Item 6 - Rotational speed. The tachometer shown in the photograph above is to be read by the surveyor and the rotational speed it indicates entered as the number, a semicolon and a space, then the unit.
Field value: 2300; rpm
